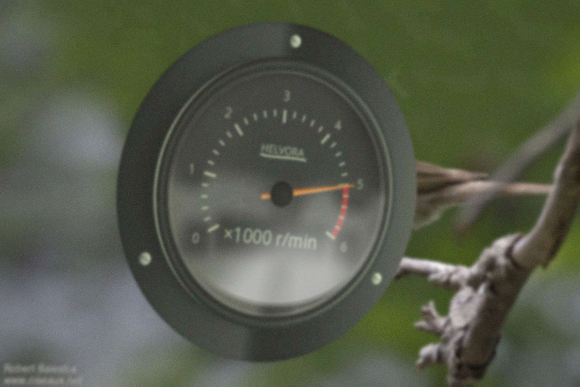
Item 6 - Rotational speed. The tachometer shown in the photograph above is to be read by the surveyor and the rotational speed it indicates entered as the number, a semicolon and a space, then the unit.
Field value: 5000; rpm
